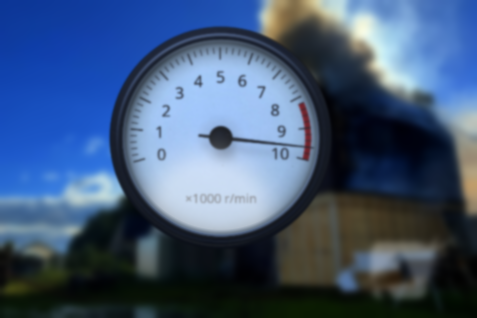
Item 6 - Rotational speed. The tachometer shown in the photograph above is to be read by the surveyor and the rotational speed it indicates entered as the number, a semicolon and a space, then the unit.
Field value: 9600; rpm
